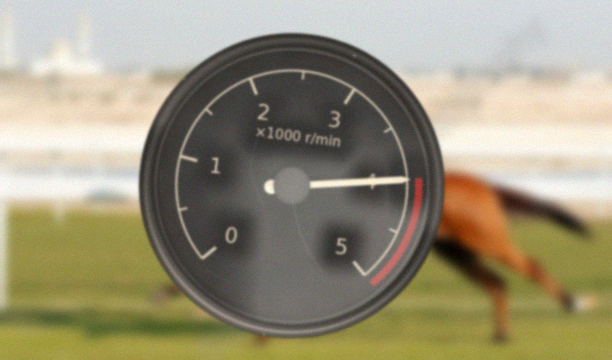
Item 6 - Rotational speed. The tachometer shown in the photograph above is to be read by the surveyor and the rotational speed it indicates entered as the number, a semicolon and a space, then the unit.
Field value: 4000; rpm
